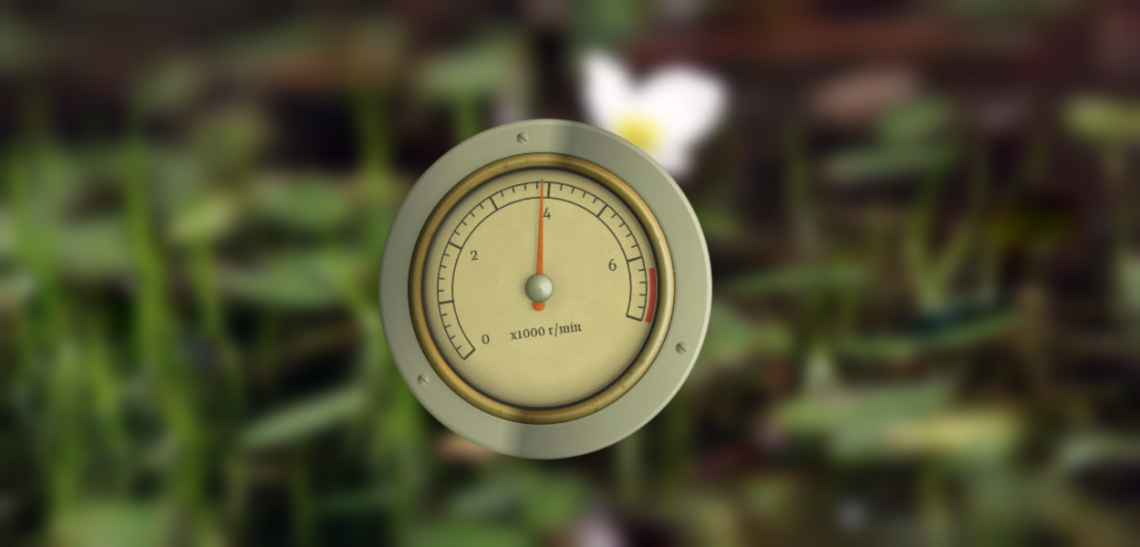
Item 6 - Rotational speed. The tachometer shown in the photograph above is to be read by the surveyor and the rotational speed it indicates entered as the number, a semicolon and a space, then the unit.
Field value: 3900; rpm
